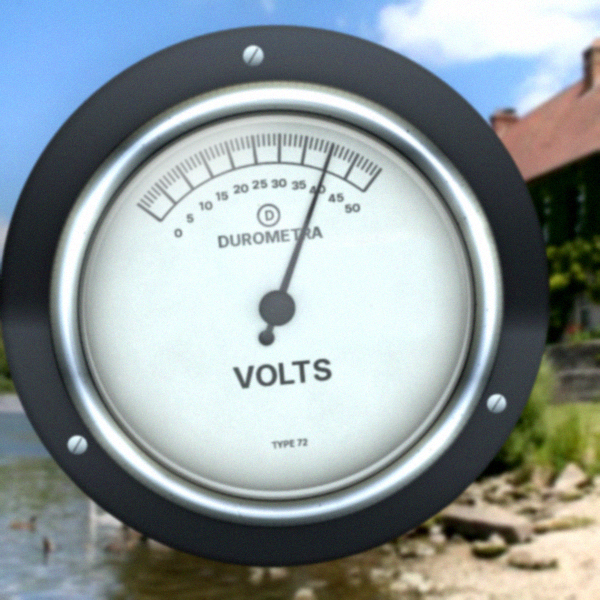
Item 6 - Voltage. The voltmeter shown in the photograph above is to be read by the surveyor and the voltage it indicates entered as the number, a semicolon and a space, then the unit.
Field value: 40; V
